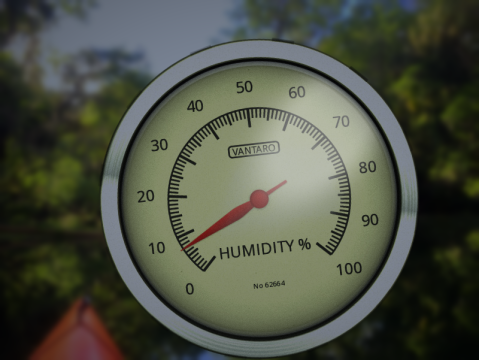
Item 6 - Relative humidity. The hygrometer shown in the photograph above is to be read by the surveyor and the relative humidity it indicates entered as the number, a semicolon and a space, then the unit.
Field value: 7; %
